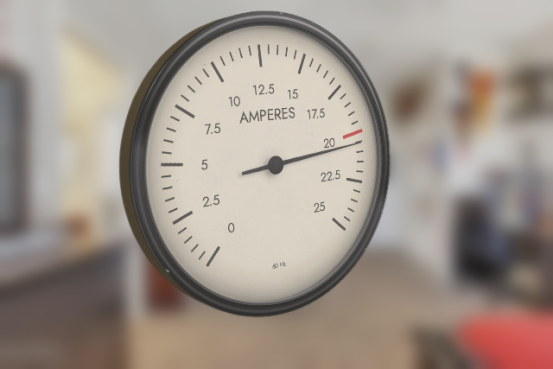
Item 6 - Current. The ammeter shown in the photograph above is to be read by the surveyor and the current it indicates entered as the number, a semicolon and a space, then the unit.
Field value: 20.5; A
